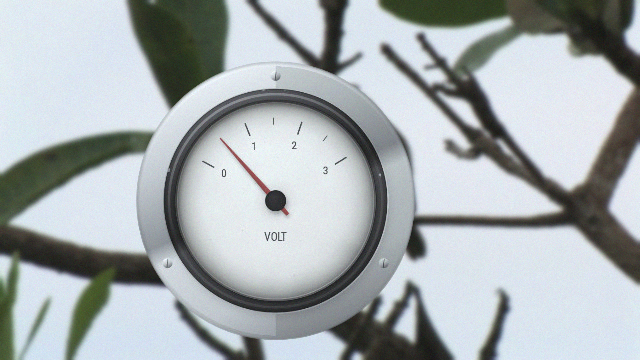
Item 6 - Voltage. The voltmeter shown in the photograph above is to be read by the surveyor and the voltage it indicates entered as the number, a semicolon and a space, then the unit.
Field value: 0.5; V
